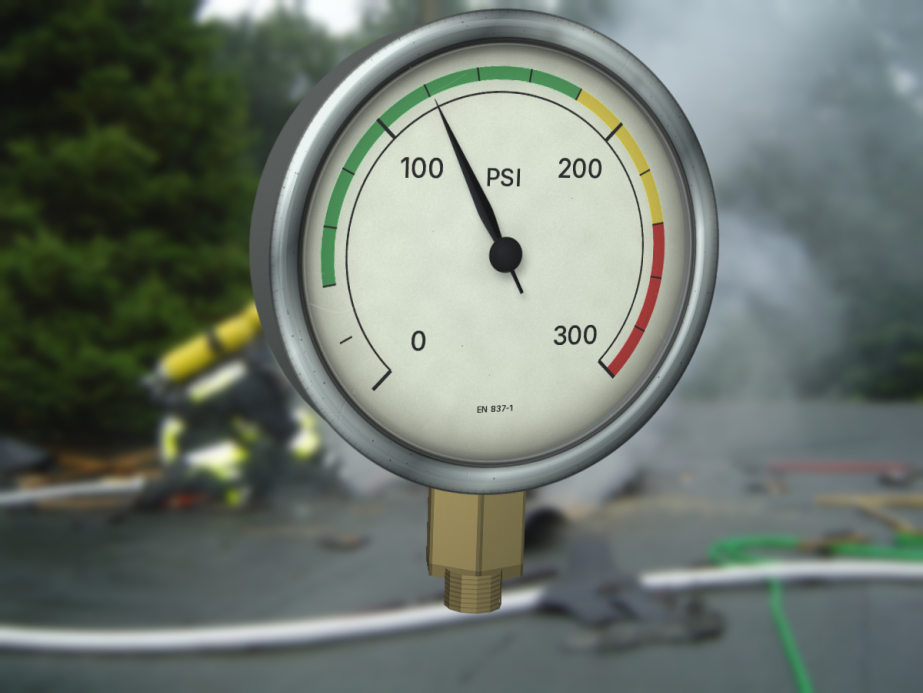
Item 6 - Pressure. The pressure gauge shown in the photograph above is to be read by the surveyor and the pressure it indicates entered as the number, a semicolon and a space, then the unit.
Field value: 120; psi
